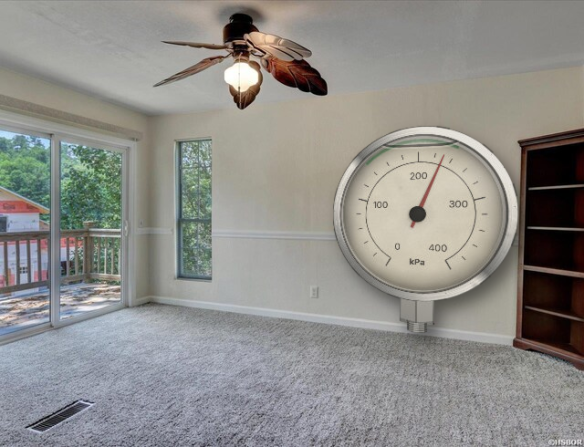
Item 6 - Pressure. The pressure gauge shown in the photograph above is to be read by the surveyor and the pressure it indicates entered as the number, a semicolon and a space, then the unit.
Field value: 230; kPa
